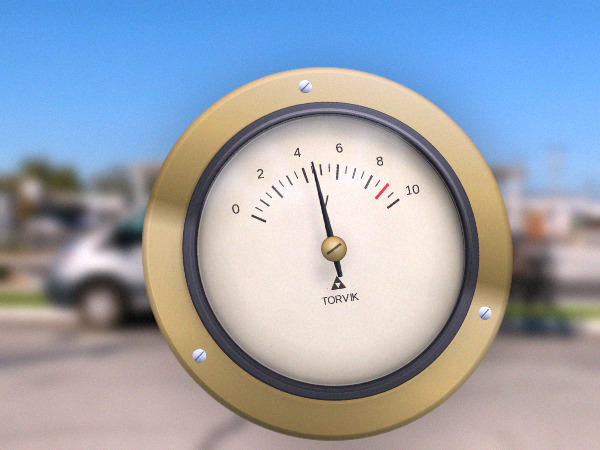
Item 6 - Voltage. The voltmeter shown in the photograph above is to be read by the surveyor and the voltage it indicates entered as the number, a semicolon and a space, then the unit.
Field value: 4.5; V
